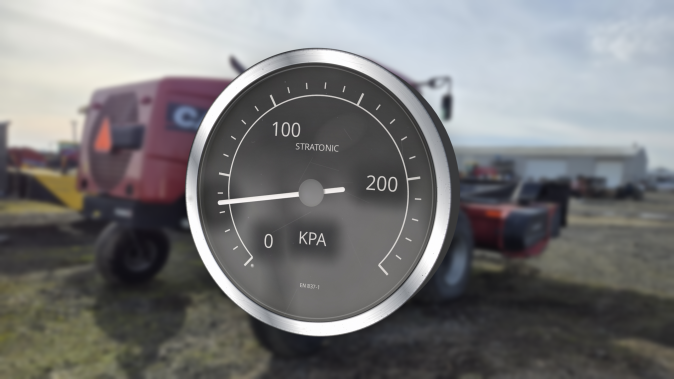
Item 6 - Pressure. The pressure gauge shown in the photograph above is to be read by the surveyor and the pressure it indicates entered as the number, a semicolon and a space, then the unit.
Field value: 35; kPa
